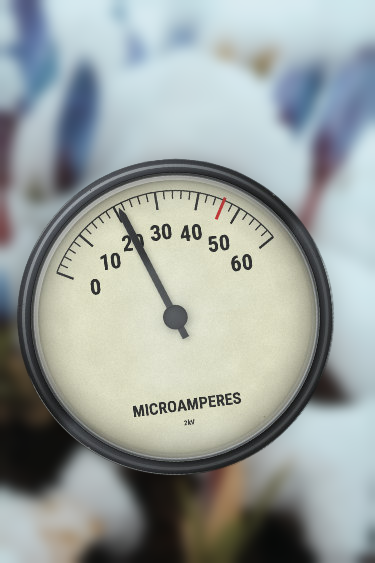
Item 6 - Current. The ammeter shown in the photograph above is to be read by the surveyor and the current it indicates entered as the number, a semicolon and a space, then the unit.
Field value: 21; µA
